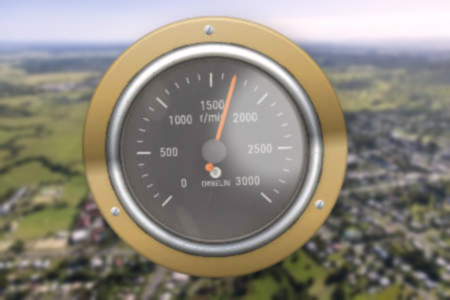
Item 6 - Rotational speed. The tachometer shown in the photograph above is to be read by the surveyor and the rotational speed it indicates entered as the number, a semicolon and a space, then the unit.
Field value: 1700; rpm
